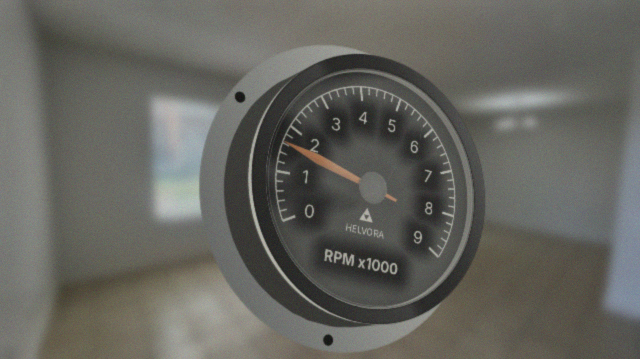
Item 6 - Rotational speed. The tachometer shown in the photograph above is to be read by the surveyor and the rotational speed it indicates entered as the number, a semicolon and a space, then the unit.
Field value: 1600; rpm
